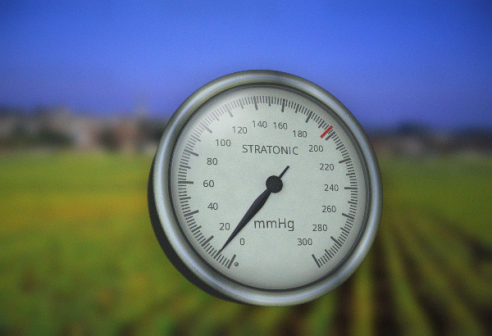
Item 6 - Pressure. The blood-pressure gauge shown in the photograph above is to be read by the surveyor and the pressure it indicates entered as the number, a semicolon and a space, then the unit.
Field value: 10; mmHg
